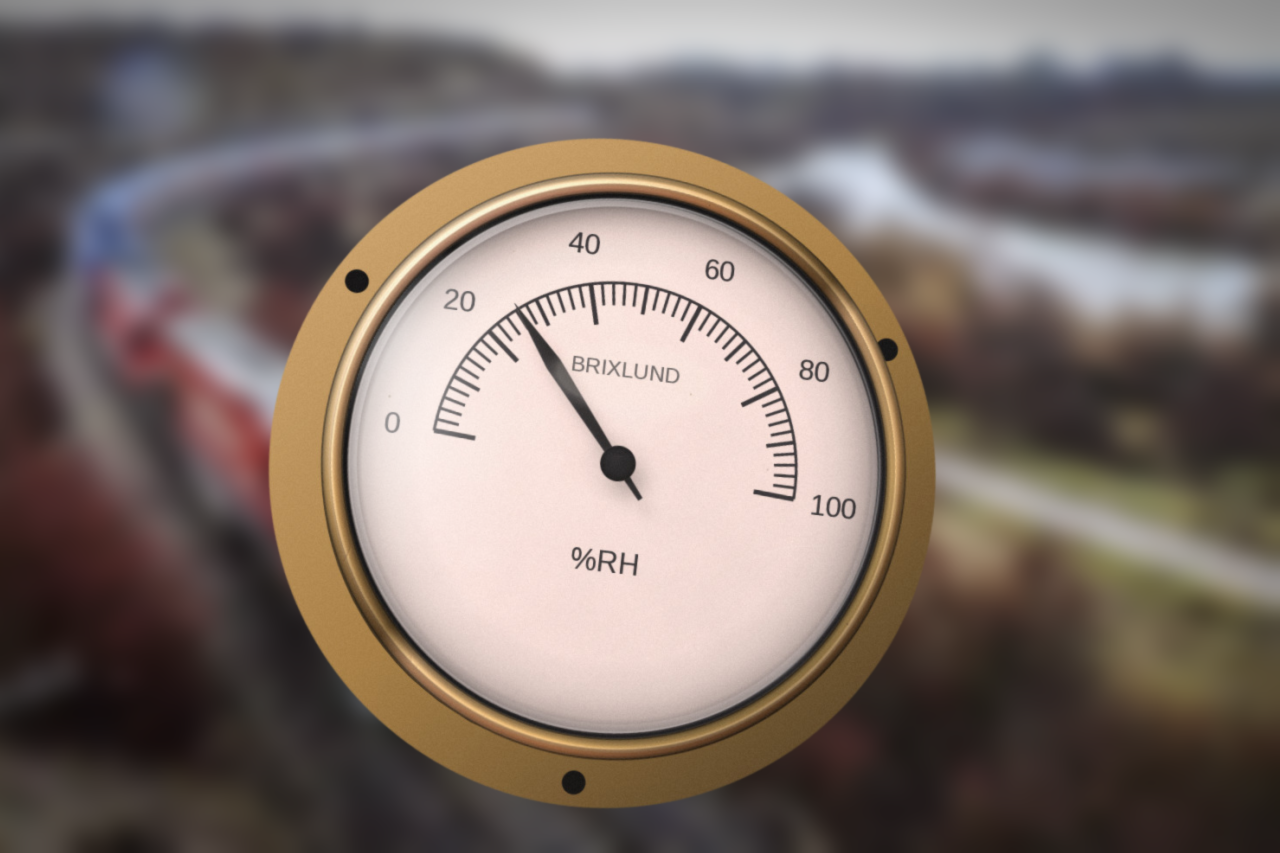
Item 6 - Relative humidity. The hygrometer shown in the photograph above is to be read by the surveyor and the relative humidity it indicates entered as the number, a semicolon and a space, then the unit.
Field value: 26; %
